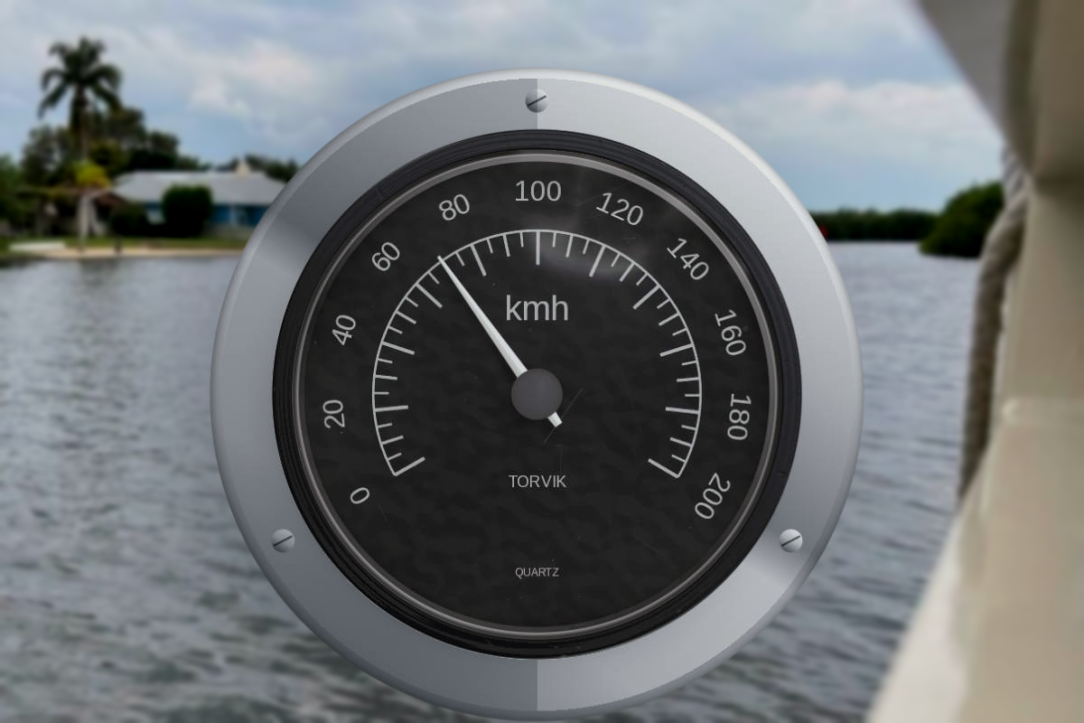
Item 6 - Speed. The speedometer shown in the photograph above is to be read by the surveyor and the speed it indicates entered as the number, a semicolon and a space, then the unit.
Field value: 70; km/h
